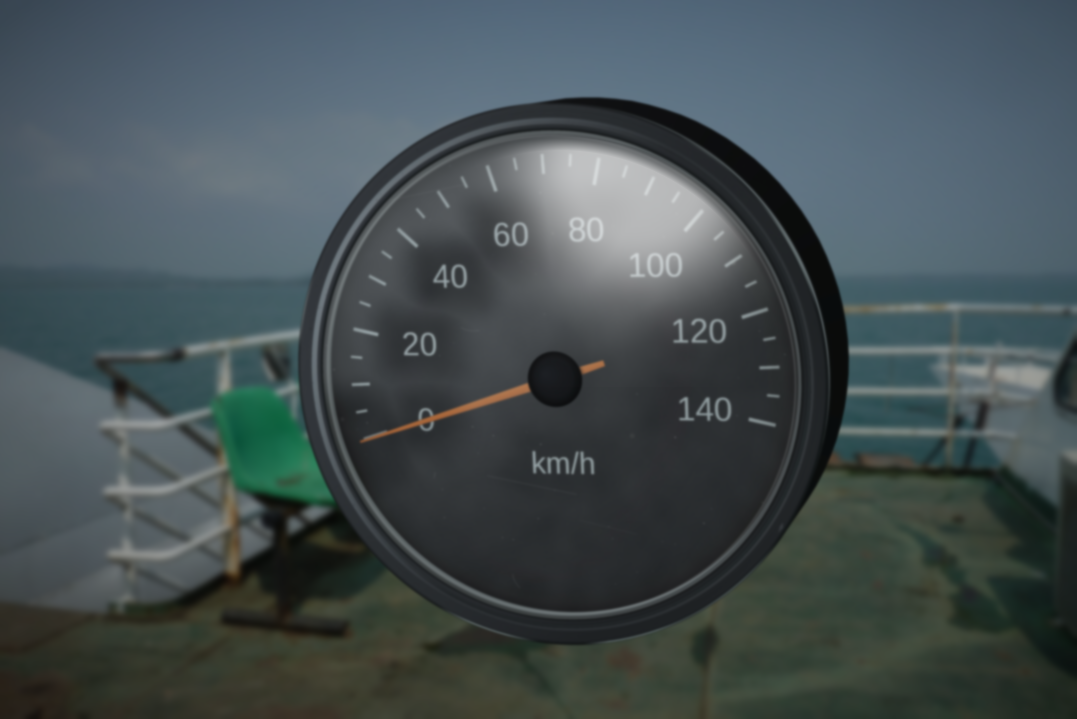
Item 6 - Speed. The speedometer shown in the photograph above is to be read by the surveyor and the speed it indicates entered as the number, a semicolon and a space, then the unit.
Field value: 0; km/h
